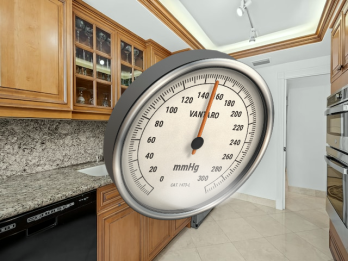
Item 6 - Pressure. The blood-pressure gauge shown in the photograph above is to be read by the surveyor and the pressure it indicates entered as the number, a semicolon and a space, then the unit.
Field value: 150; mmHg
